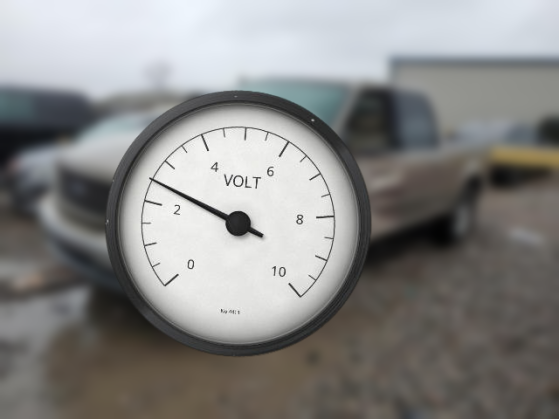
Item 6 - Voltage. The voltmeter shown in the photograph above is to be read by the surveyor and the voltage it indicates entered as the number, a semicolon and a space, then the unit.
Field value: 2.5; V
